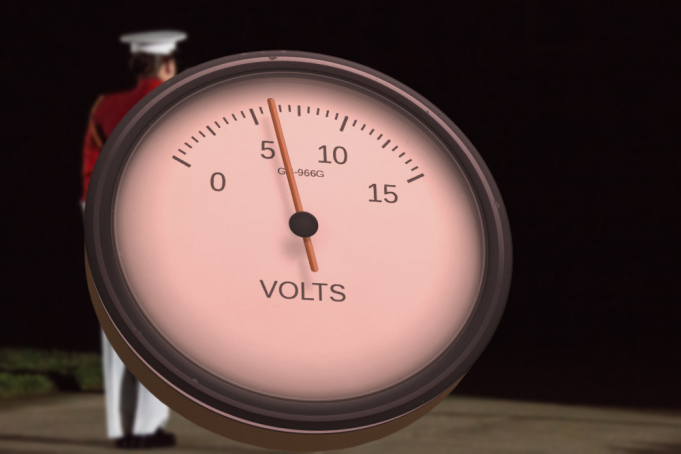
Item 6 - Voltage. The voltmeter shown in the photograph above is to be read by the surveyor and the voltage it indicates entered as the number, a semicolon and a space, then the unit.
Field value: 6; V
